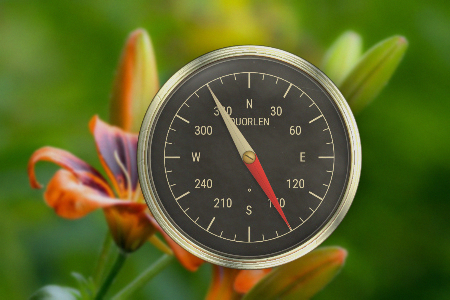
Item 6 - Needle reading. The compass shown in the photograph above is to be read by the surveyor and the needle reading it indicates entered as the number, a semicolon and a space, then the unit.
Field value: 150; °
